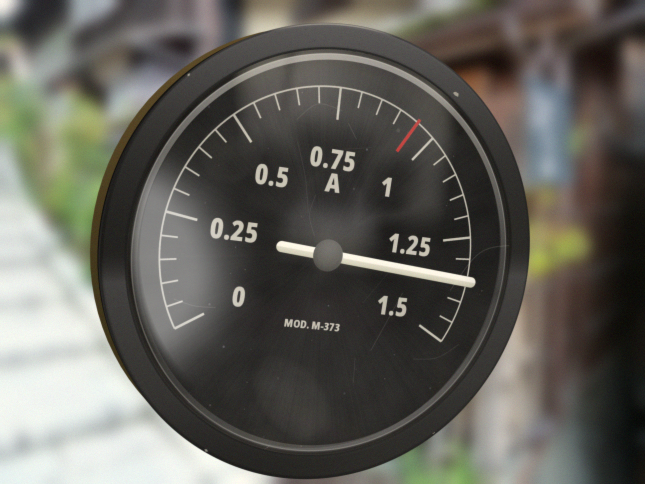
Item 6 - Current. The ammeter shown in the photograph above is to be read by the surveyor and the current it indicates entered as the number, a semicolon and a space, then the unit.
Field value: 1.35; A
